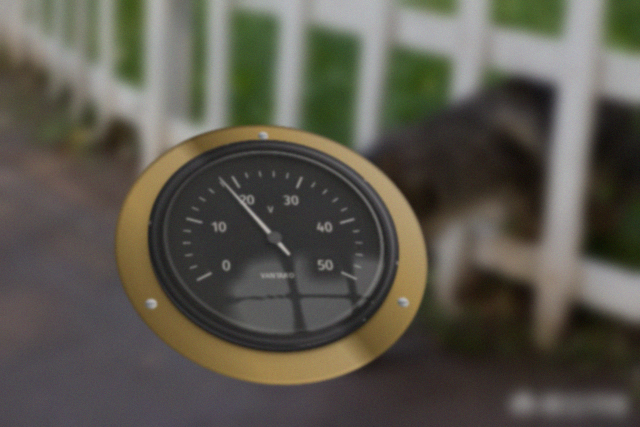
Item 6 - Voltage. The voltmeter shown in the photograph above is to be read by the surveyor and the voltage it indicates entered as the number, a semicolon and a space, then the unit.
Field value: 18; V
